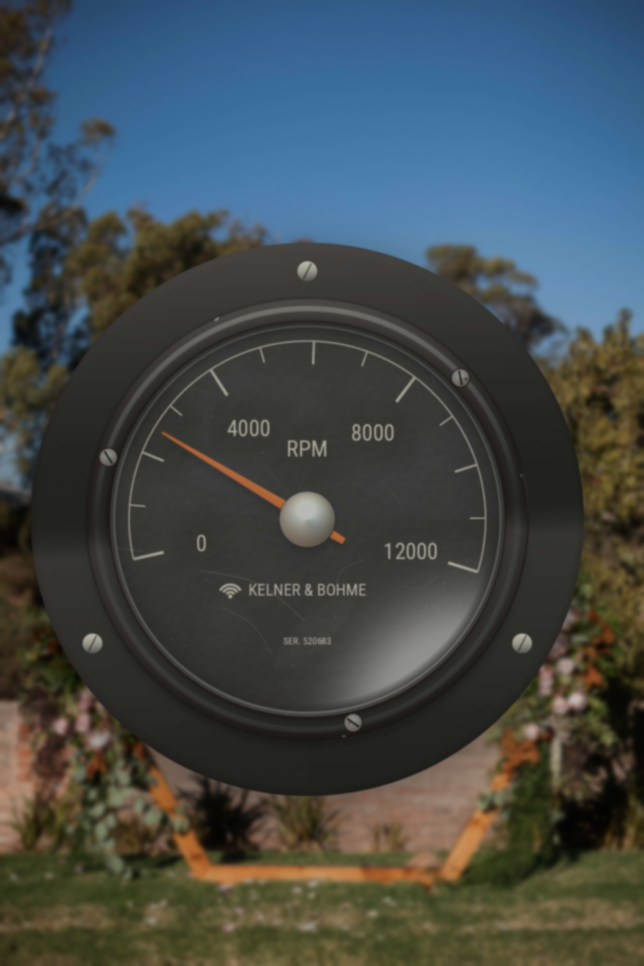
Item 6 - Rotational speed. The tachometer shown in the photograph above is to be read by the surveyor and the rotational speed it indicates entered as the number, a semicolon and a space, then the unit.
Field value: 2500; rpm
